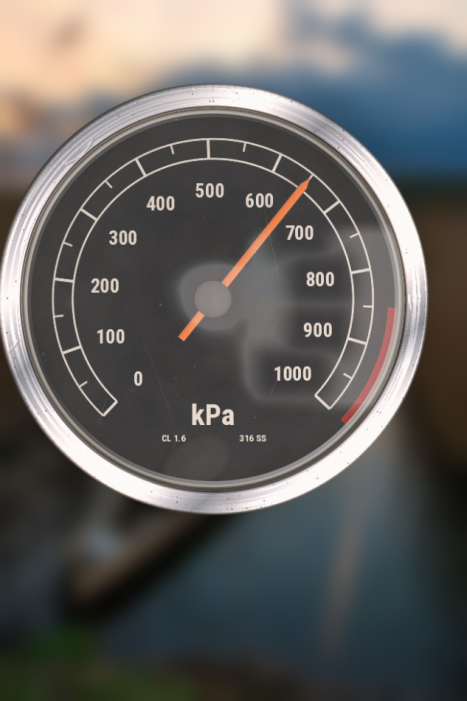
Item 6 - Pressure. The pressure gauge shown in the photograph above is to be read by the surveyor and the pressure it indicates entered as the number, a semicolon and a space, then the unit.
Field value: 650; kPa
